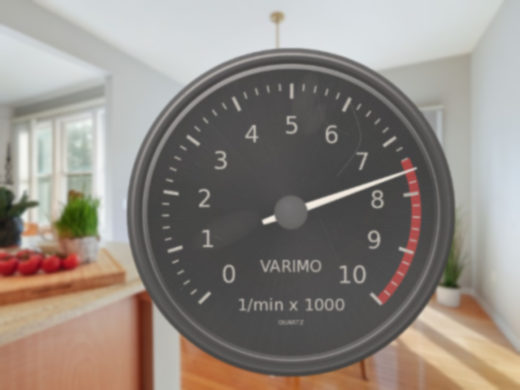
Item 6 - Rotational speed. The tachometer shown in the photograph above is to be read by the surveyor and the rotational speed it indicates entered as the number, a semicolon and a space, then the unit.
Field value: 7600; rpm
